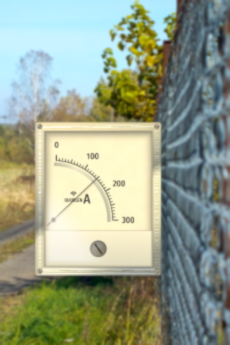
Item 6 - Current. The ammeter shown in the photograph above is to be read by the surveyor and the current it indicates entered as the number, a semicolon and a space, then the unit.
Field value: 150; A
